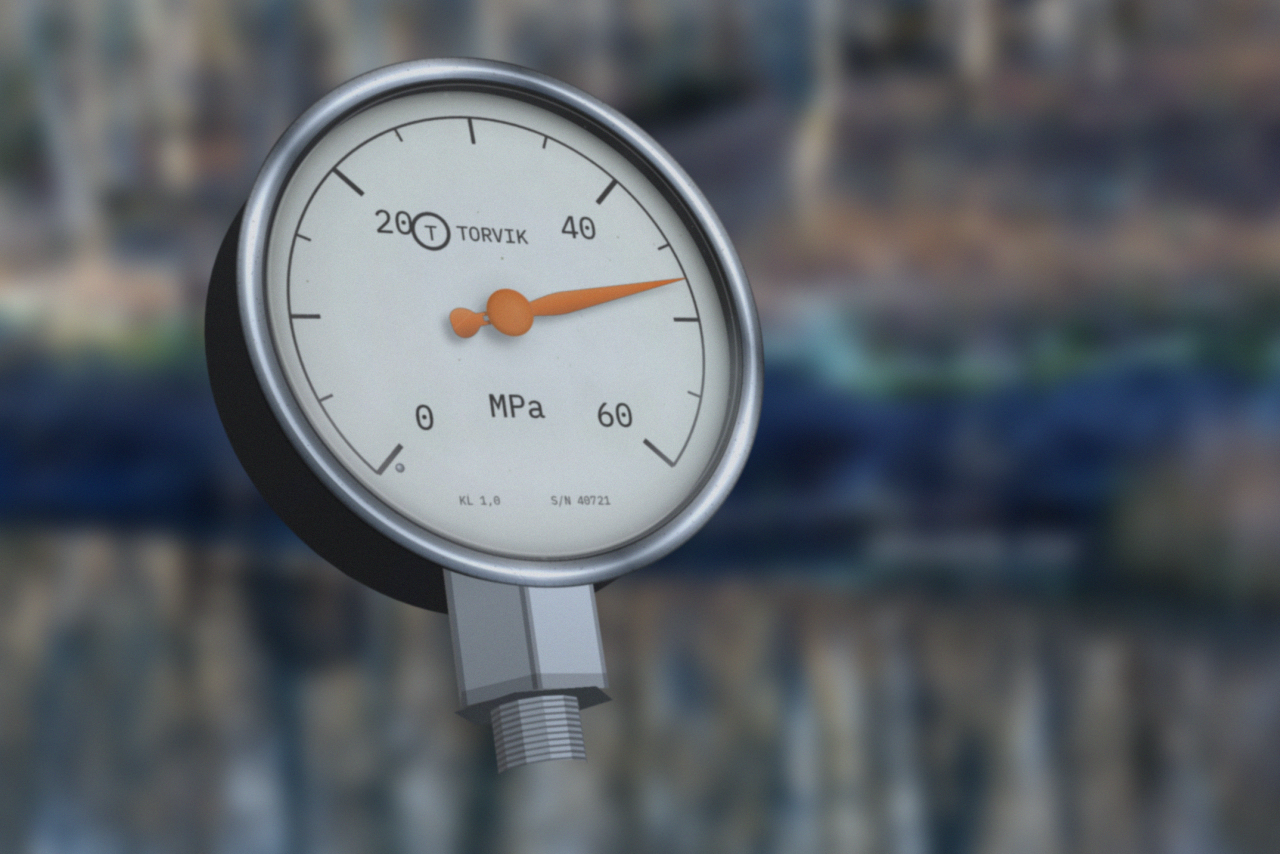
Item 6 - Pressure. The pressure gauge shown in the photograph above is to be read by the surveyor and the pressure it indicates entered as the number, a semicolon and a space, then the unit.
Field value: 47.5; MPa
